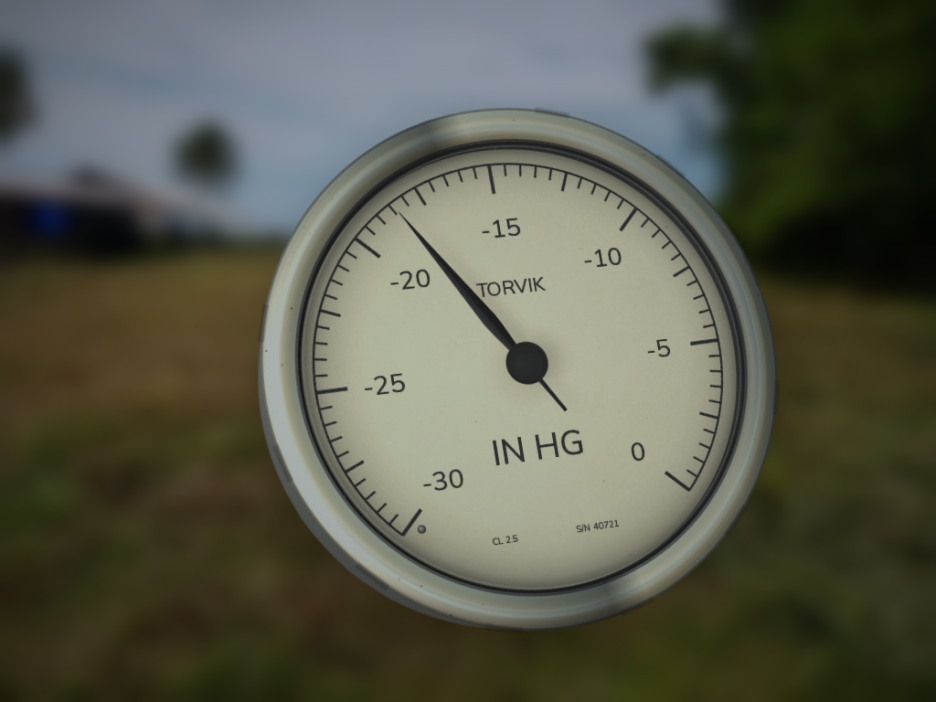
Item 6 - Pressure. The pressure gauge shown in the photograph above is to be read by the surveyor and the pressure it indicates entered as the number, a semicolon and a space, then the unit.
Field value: -18.5; inHg
